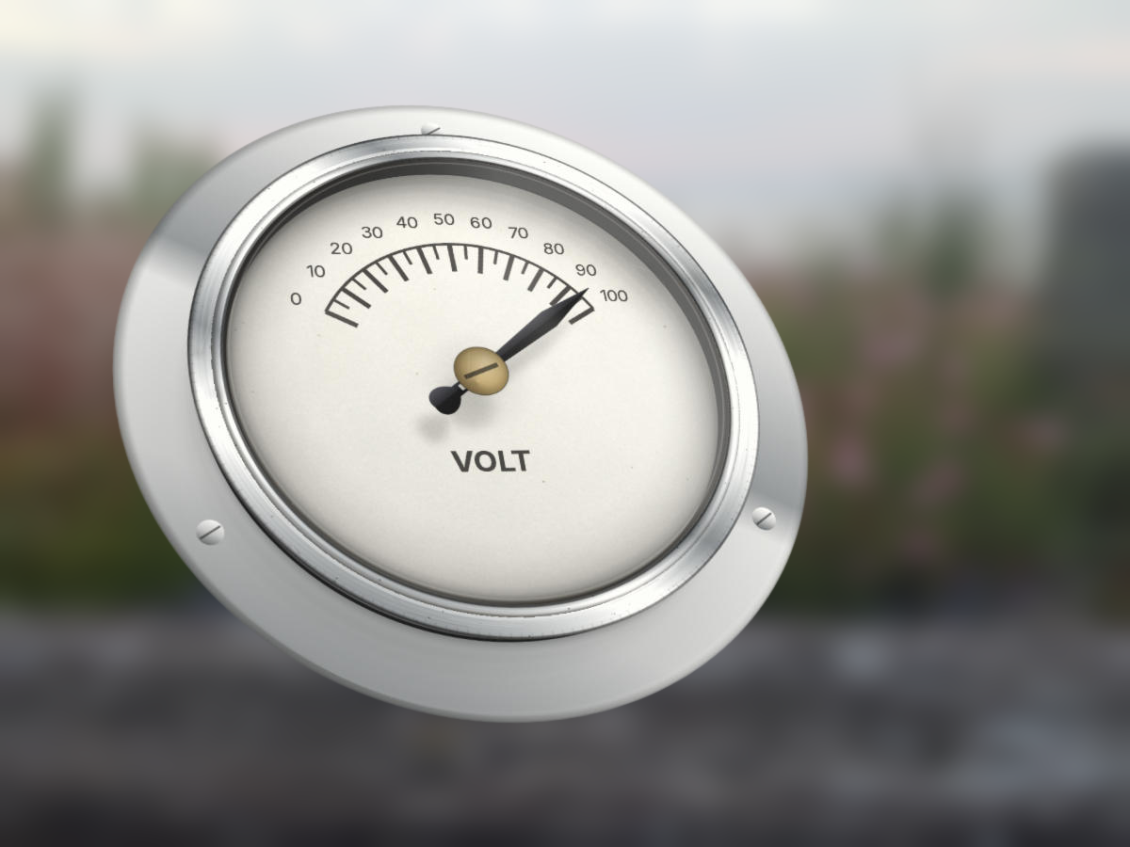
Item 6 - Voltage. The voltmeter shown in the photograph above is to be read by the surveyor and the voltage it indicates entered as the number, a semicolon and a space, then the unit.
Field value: 95; V
